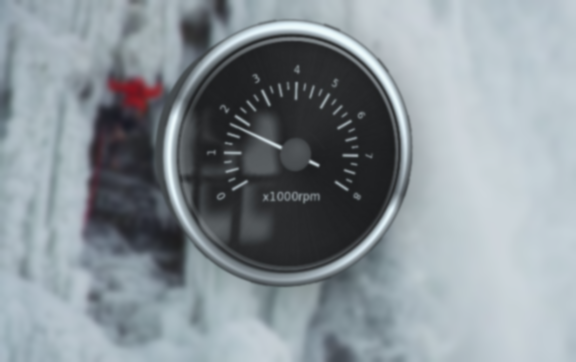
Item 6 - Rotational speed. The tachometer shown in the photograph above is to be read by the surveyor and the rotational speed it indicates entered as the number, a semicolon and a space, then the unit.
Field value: 1750; rpm
